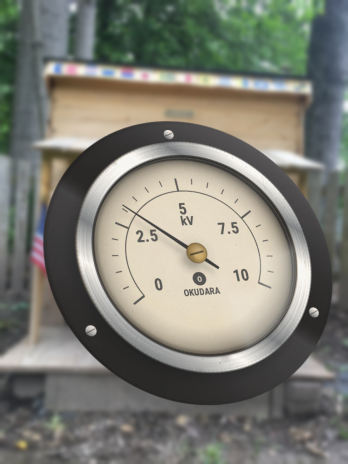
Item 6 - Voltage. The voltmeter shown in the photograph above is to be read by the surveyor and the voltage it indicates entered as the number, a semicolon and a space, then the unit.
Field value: 3; kV
